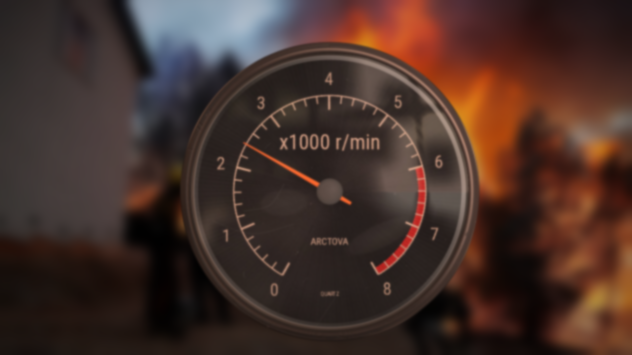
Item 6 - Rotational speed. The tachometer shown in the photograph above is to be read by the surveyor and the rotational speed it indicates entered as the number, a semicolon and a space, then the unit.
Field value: 2400; rpm
